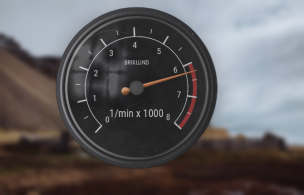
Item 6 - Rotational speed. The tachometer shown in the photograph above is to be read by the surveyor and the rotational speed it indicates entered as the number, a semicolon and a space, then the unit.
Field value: 6250; rpm
